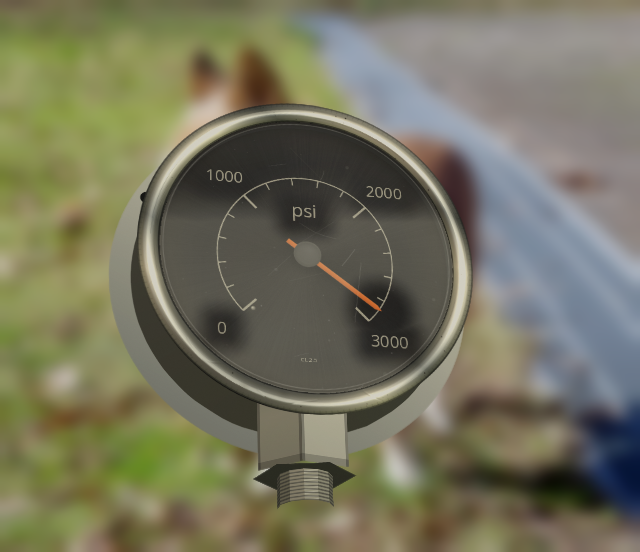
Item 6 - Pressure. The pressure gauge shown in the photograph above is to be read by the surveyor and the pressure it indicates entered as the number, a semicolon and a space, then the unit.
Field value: 2900; psi
